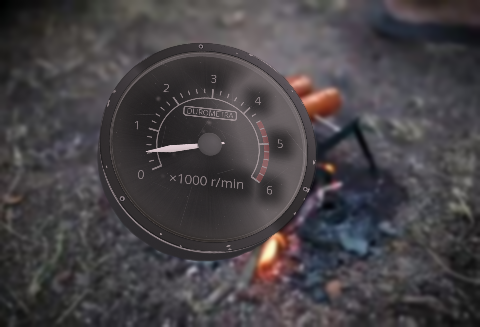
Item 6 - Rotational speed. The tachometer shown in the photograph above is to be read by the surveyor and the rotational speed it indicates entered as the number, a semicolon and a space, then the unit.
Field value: 400; rpm
